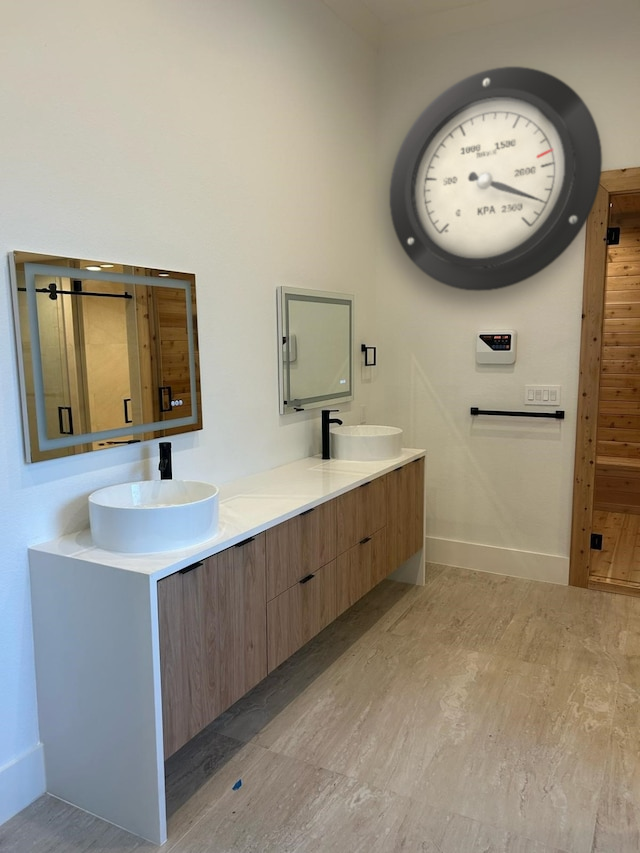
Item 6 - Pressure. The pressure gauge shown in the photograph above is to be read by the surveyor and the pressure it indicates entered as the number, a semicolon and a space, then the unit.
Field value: 2300; kPa
